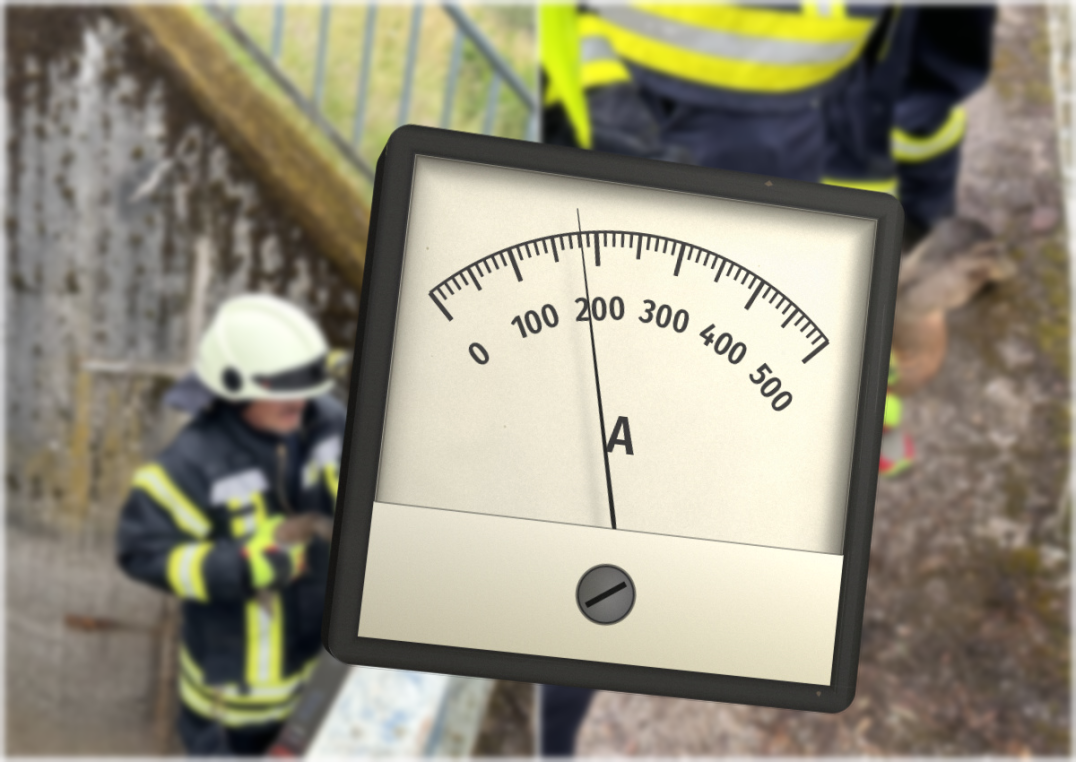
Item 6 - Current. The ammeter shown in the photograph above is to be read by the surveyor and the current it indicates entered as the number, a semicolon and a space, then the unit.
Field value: 180; A
